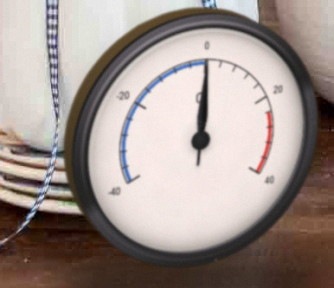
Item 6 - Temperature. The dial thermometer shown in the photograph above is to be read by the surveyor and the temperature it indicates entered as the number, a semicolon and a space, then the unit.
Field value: 0; °C
